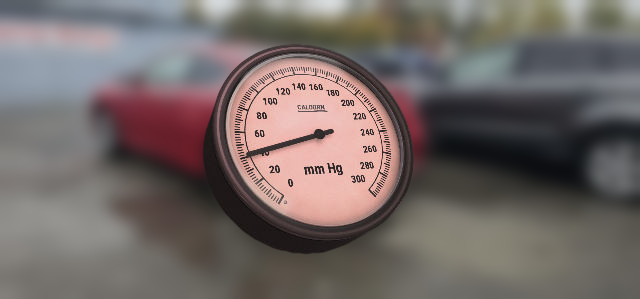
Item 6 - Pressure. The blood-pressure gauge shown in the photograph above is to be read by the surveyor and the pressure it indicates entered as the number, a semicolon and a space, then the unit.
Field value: 40; mmHg
